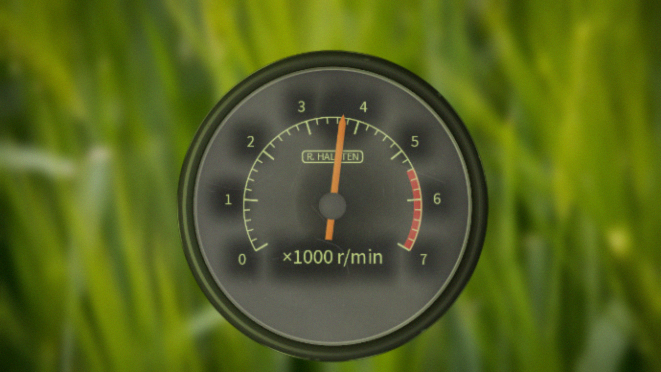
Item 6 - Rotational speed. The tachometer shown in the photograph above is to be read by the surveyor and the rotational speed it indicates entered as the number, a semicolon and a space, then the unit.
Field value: 3700; rpm
